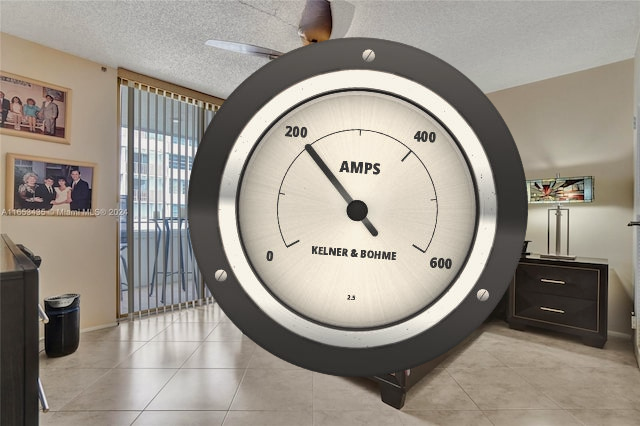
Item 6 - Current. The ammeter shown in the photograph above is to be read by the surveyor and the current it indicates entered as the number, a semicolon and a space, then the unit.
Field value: 200; A
